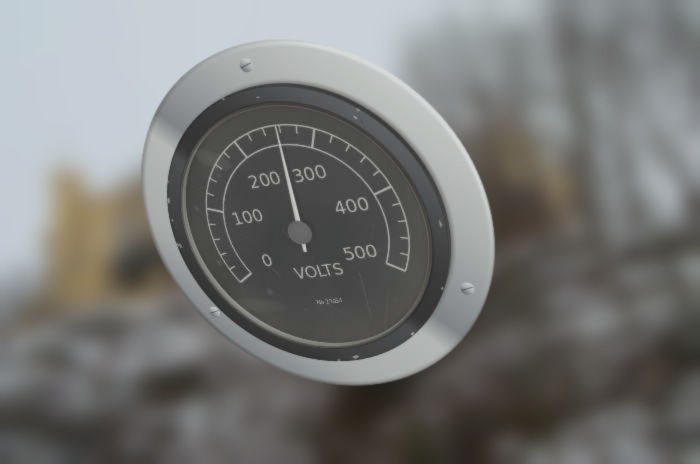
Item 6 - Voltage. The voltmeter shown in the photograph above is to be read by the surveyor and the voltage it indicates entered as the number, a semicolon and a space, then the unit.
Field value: 260; V
